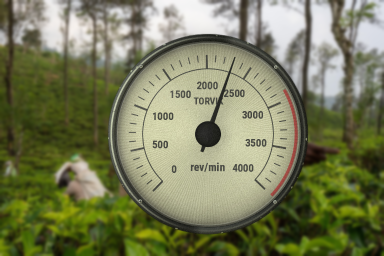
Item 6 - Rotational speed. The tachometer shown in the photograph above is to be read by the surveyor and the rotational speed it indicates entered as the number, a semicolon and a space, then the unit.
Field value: 2300; rpm
